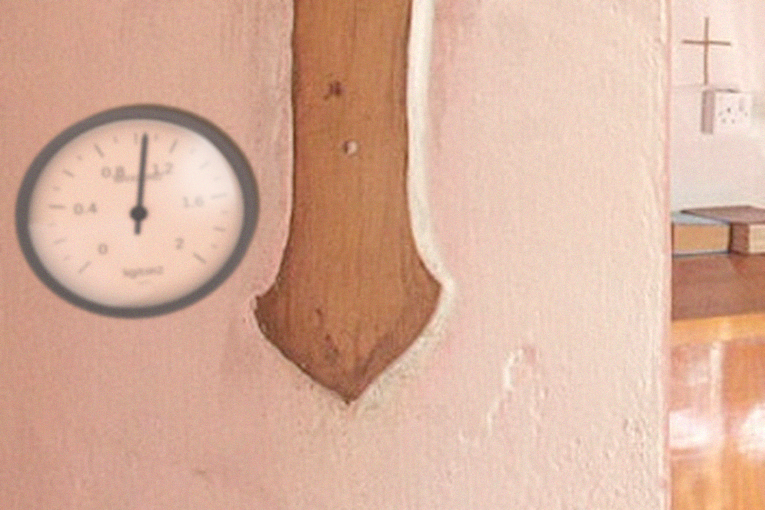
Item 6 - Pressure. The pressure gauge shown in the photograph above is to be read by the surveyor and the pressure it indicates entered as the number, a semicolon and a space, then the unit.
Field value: 1.05; kg/cm²
